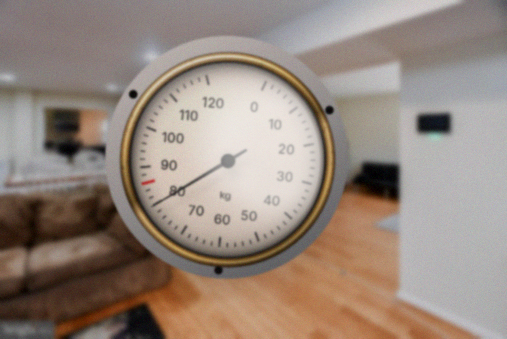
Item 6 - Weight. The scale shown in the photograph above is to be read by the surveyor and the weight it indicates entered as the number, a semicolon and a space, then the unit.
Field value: 80; kg
